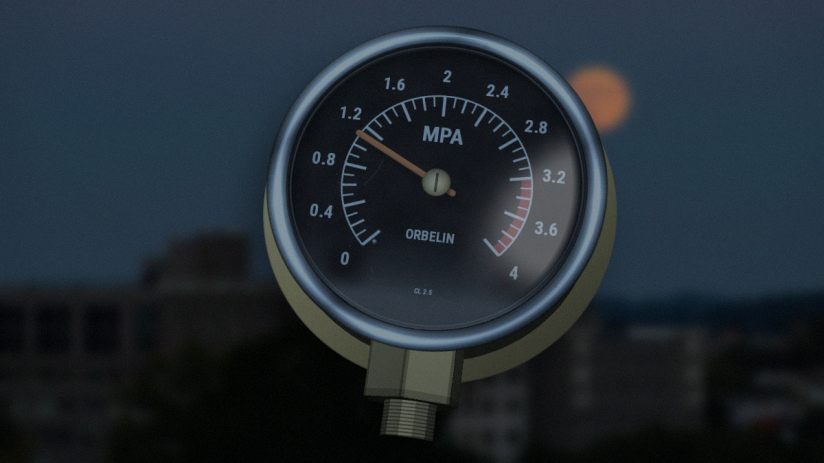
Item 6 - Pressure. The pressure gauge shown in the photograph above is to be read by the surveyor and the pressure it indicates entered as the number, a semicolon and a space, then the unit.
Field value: 1.1; MPa
